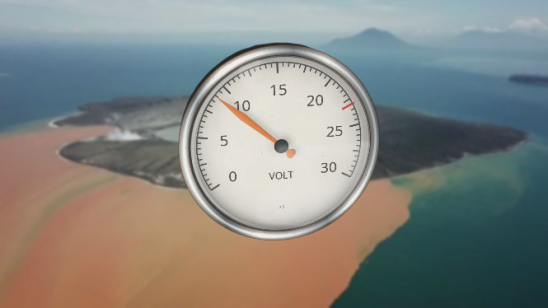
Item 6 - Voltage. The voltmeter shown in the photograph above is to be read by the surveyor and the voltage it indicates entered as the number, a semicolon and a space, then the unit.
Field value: 9; V
